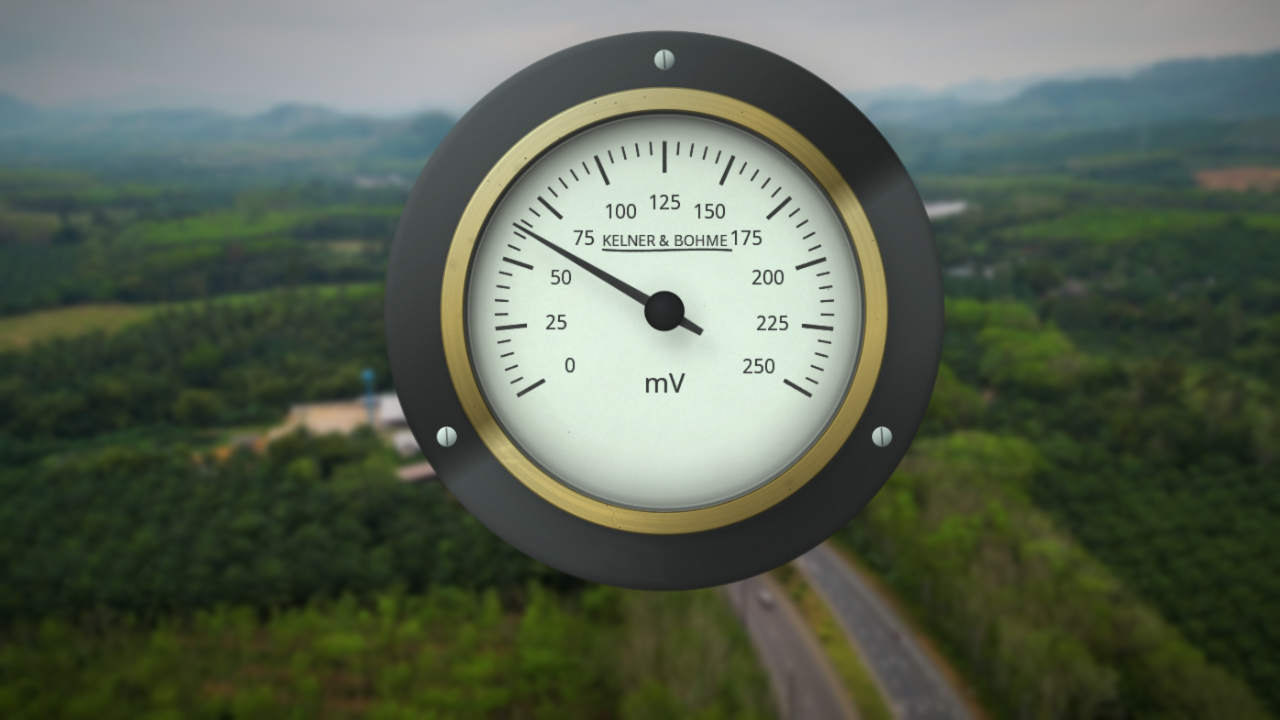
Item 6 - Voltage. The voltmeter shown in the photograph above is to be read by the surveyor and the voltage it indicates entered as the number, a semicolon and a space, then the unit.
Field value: 62.5; mV
